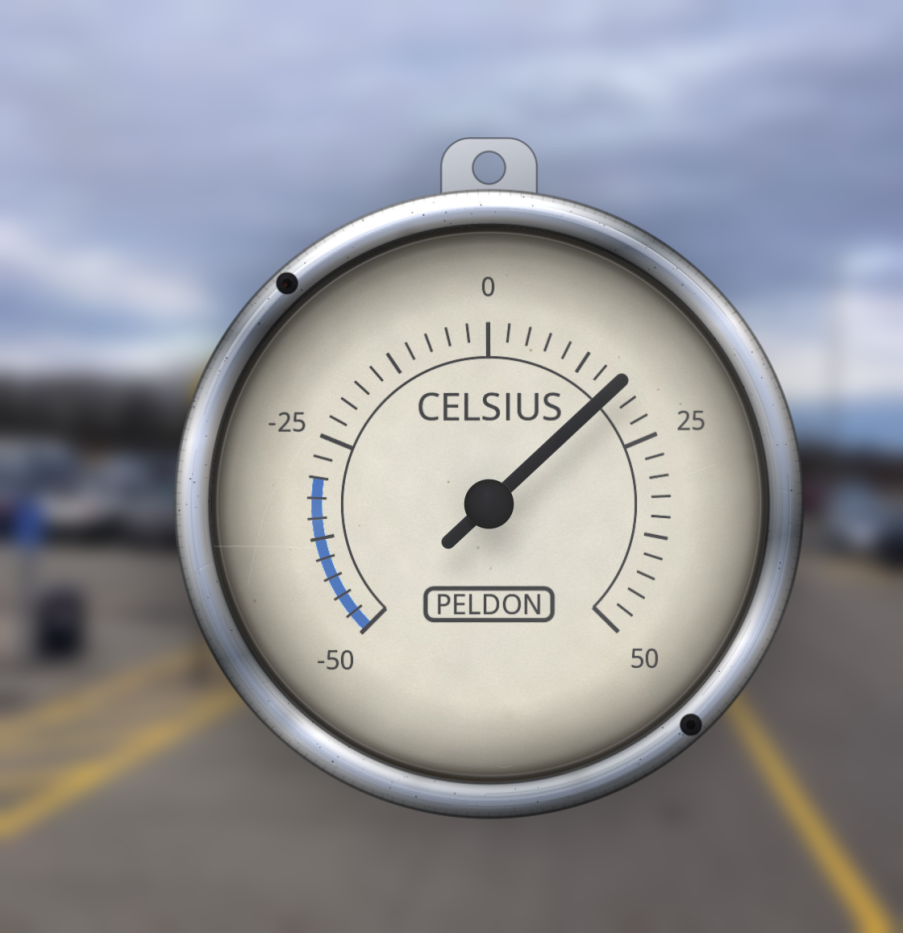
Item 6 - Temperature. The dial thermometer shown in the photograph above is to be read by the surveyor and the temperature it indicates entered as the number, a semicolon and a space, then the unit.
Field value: 17.5; °C
